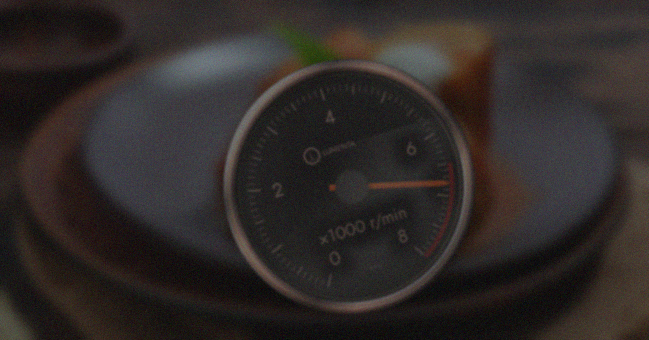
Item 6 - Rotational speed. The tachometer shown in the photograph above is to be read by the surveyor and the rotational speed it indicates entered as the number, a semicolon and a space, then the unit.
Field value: 6800; rpm
